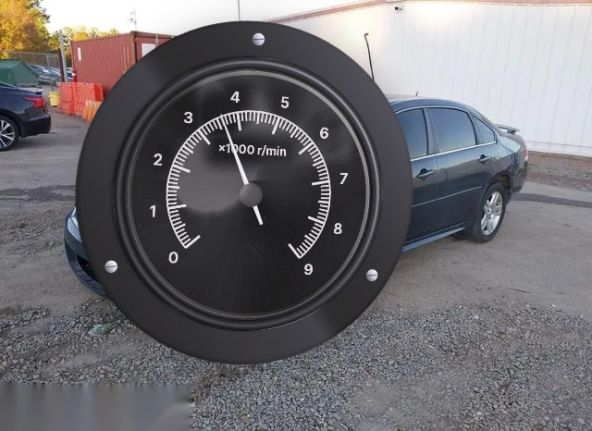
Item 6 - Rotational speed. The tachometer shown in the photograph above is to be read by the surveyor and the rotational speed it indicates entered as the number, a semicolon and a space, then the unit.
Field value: 3600; rpm
